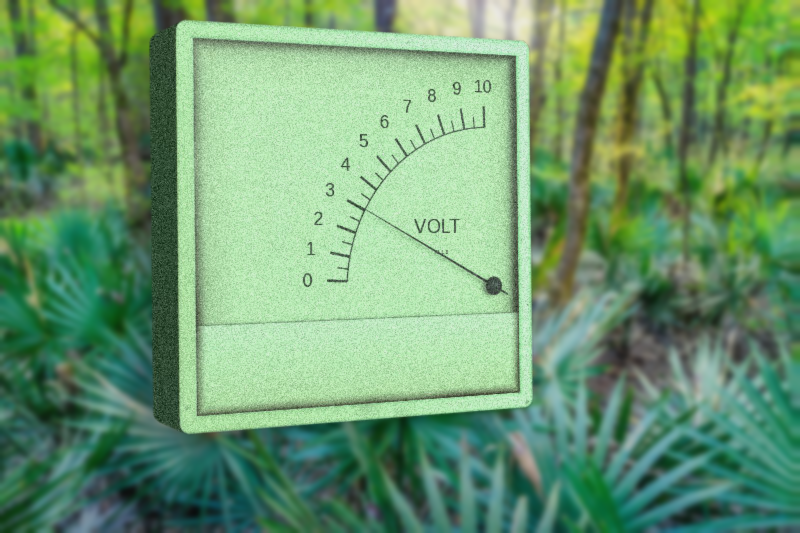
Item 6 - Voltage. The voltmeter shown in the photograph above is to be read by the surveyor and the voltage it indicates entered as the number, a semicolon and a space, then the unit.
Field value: 3; V
